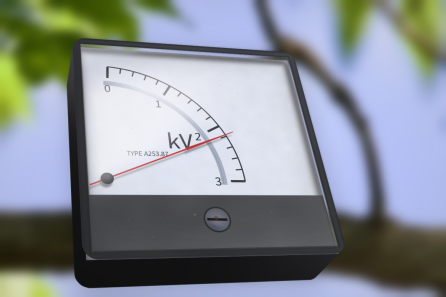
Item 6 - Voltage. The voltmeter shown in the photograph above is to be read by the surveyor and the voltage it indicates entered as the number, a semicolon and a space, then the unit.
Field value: 2.2; kV
